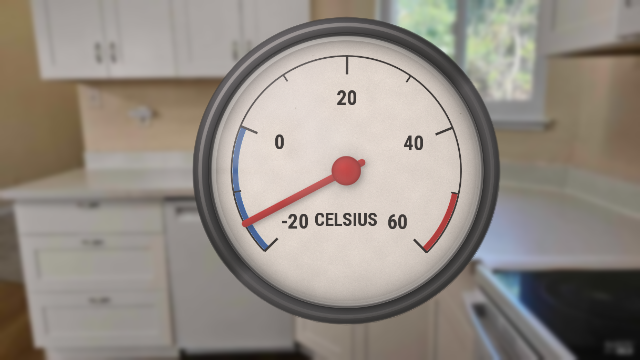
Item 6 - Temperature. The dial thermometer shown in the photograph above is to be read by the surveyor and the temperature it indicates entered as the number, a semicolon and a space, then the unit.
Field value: -15; °C
